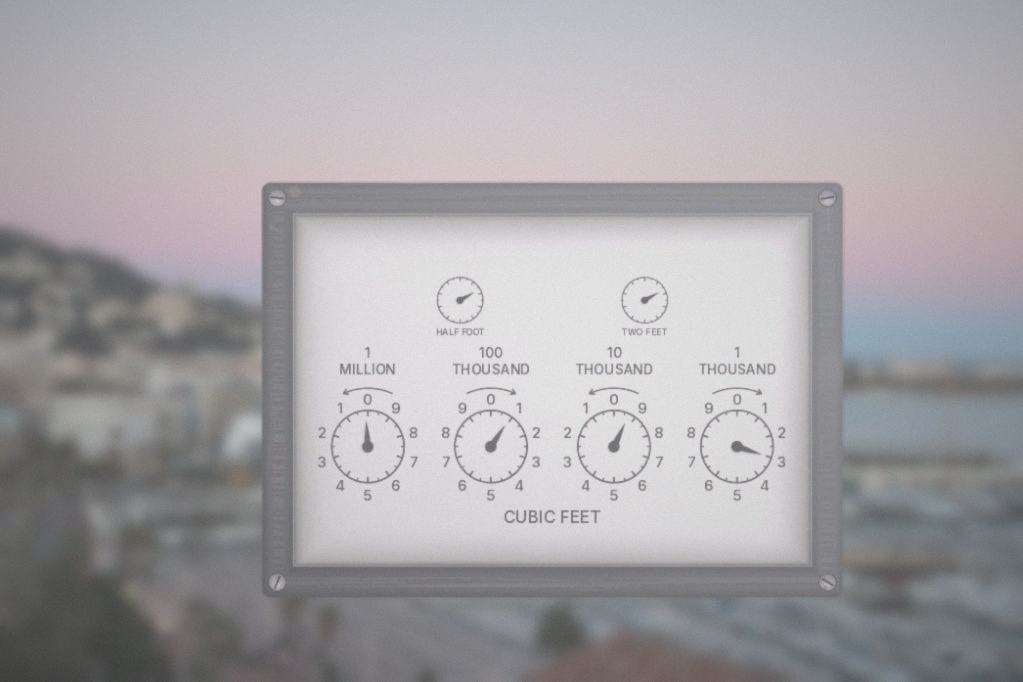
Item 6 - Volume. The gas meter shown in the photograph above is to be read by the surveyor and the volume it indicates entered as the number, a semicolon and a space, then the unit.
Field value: 9300; ft³
